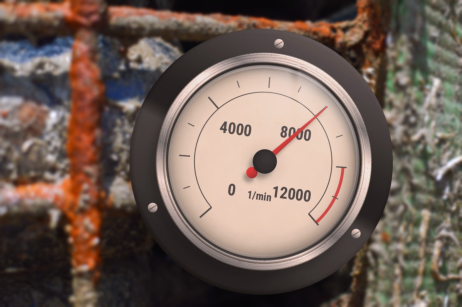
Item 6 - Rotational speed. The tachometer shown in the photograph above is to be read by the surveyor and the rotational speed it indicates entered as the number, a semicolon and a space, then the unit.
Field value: 8000; rpm
